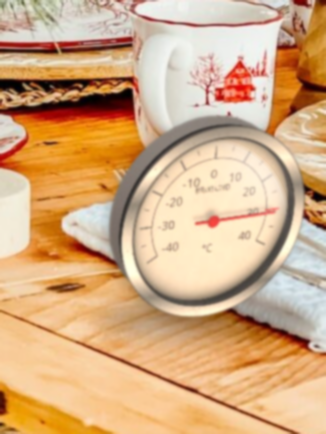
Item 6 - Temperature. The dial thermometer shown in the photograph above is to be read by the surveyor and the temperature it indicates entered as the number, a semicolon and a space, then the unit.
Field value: 30; °C
